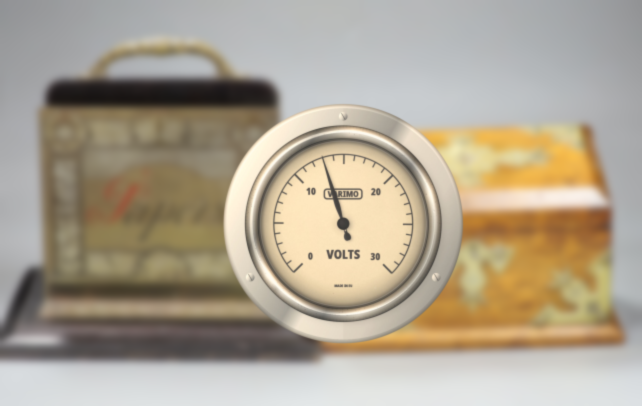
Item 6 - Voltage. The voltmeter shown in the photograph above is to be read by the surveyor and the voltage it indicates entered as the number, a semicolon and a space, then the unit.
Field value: 13; V
